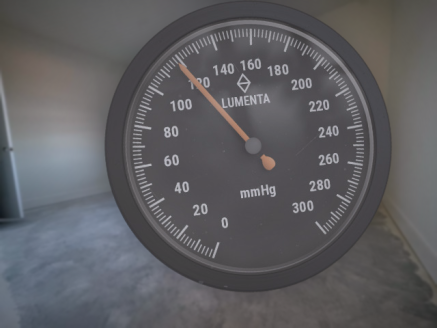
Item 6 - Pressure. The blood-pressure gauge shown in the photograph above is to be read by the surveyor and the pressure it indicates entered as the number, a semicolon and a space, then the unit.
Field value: 118; mmHg
